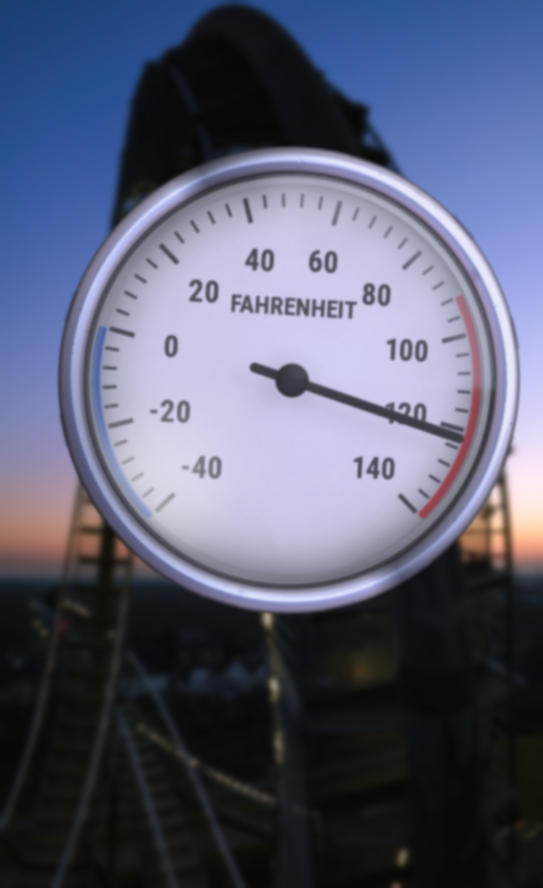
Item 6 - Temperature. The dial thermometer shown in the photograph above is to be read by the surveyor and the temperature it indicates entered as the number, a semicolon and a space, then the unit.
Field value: 122; °F
